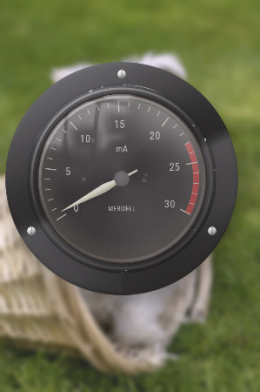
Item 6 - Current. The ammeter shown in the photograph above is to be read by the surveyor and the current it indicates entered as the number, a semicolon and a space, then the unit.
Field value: 0.5; mA
